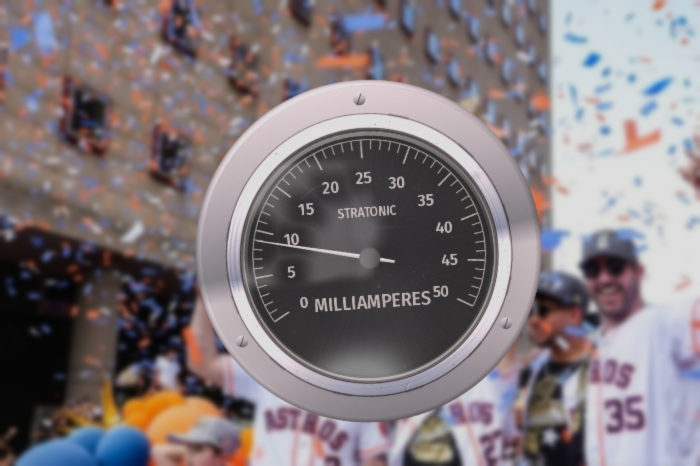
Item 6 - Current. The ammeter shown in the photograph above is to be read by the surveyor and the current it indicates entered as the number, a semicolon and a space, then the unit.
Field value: 9; mA
